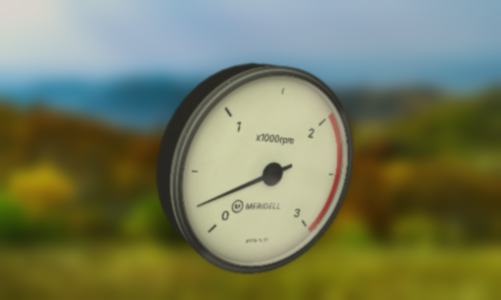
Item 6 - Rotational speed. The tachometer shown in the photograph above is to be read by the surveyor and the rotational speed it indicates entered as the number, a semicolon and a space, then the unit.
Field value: 250; rpm
